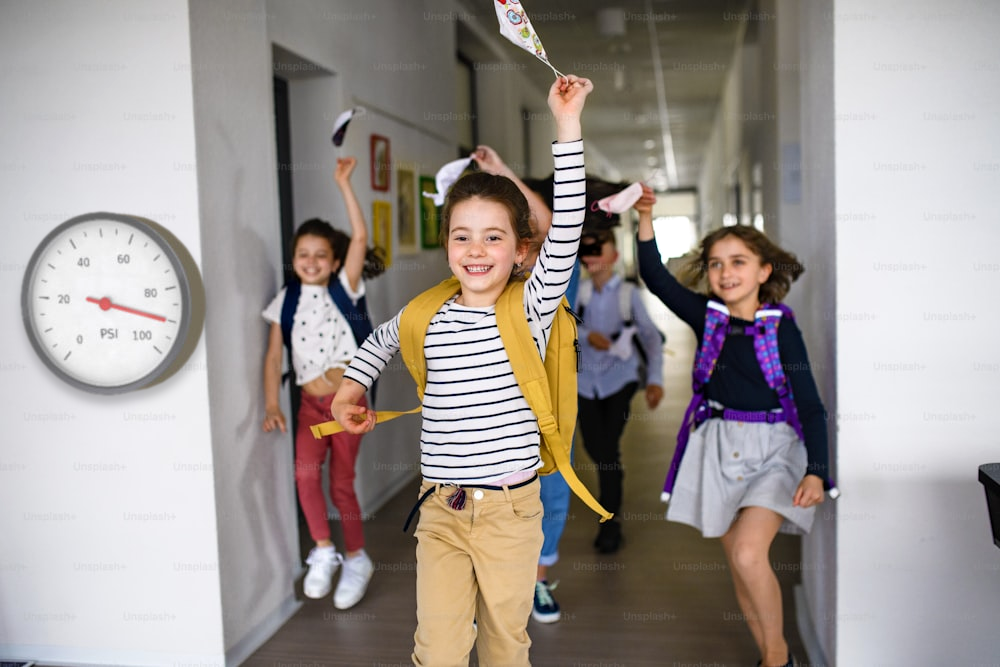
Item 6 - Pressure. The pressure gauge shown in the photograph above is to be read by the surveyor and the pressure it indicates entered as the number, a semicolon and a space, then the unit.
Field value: 90; psi
